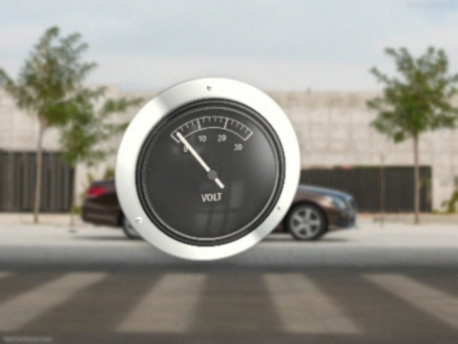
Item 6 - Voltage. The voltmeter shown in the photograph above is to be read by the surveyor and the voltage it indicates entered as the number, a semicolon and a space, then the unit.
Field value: 2; V
